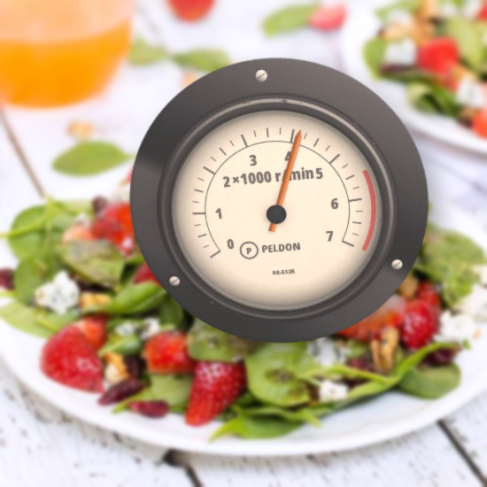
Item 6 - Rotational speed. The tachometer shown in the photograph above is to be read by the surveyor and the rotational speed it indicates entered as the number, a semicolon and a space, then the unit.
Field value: 4125; rpm
